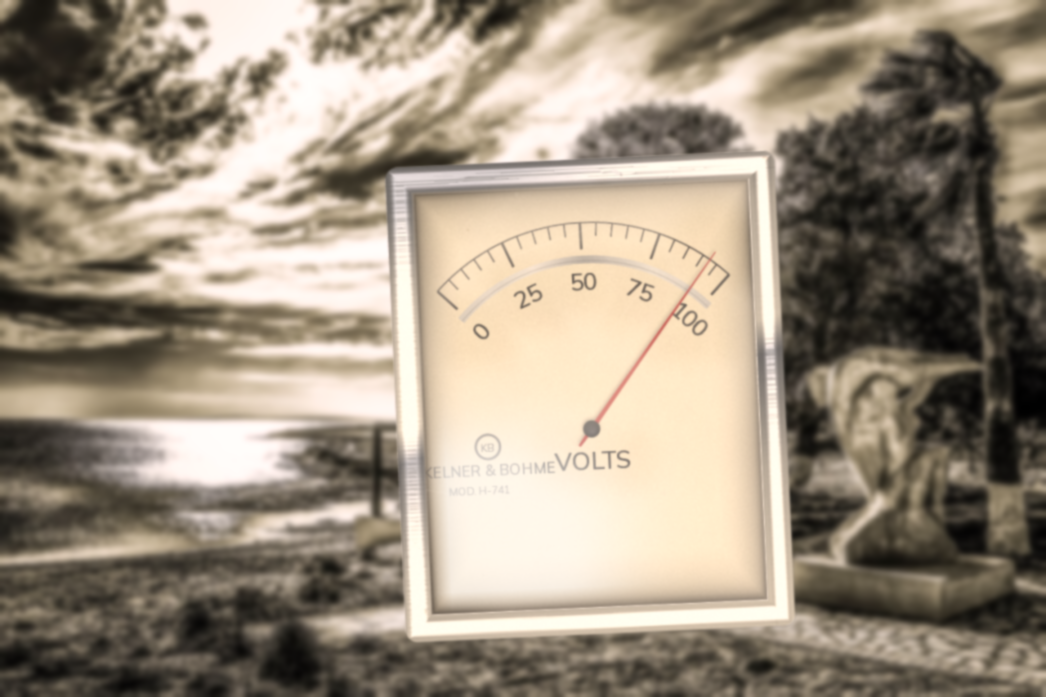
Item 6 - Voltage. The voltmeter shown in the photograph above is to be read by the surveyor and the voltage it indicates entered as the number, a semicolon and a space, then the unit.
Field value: 92.5; V
